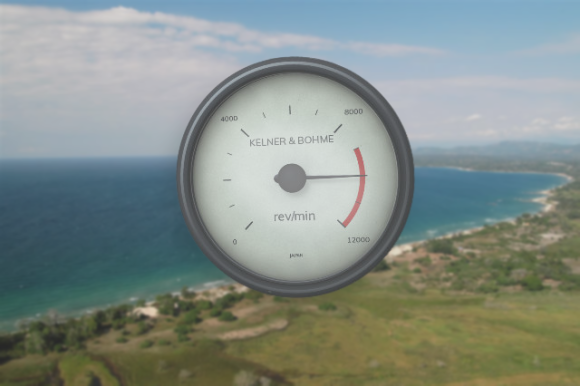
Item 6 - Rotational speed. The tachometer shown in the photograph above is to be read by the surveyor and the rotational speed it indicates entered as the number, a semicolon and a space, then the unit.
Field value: 10000; rpm
